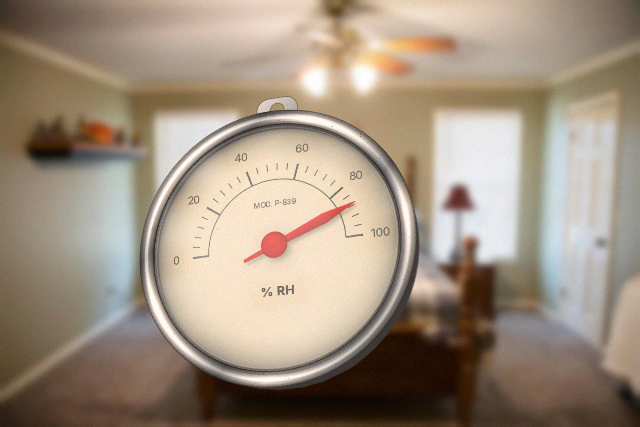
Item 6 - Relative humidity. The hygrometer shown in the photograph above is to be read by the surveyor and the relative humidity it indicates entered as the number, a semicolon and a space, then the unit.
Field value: 88; %
